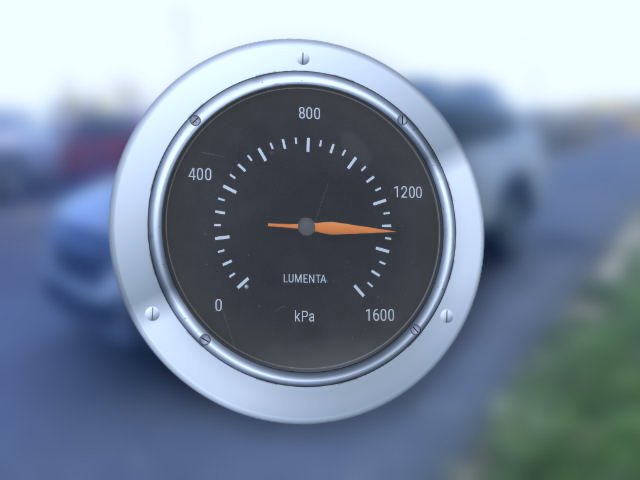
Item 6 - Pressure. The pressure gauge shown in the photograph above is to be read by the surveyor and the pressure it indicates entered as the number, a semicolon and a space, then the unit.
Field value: 1325; kPa
